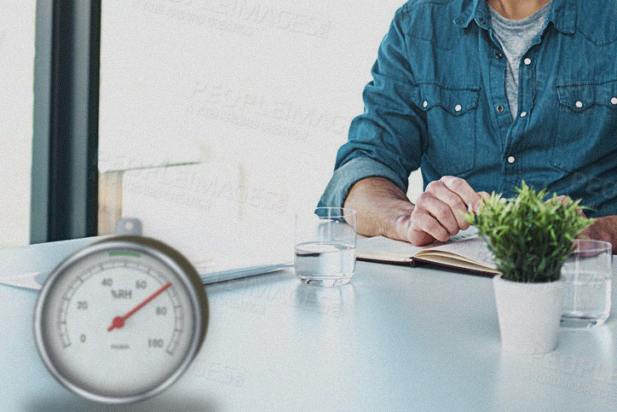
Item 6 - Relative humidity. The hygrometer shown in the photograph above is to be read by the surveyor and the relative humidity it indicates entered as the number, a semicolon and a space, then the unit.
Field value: 70; %
